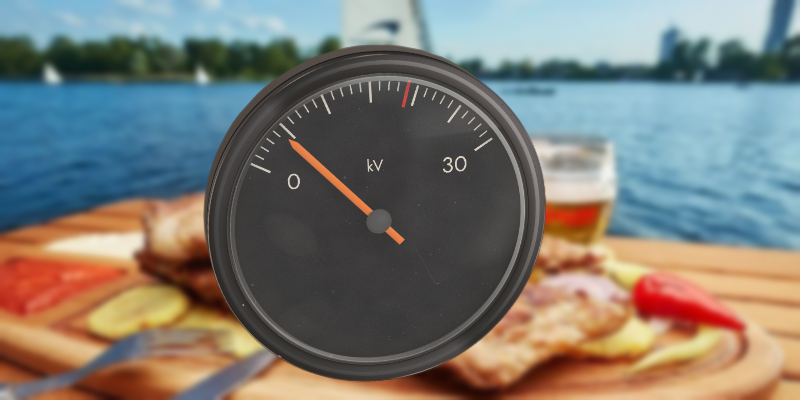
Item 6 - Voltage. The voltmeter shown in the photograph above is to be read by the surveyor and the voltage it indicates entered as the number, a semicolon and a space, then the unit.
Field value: 4.5; kV
